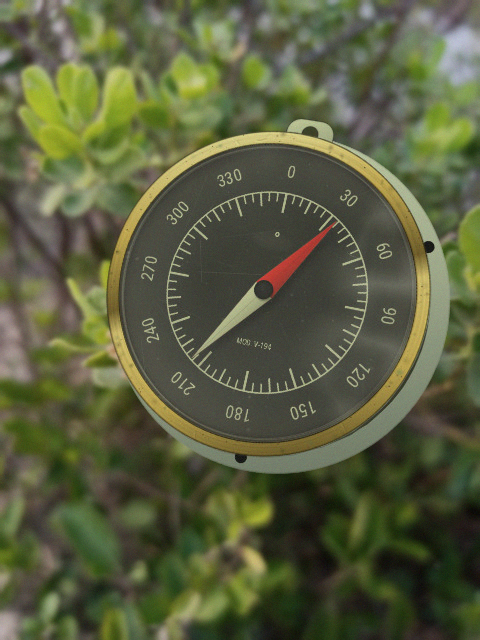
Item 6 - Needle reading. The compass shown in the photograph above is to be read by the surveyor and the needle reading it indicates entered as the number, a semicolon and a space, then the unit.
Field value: 35; °
